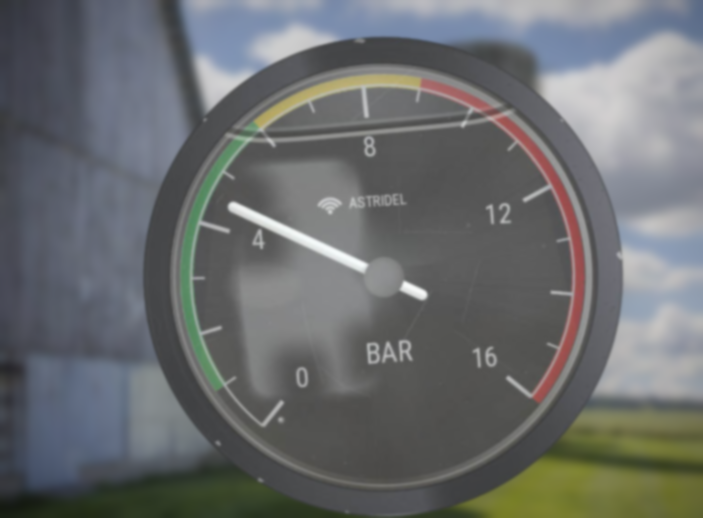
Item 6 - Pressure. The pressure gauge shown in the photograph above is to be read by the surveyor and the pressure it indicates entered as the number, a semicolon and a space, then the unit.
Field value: 4.5; bar
